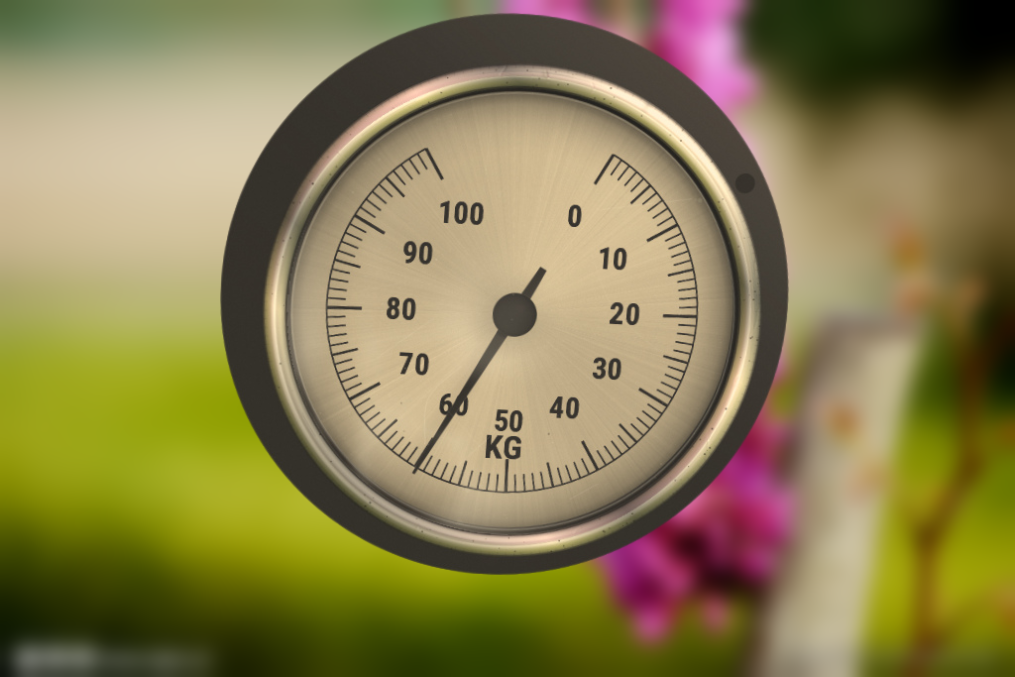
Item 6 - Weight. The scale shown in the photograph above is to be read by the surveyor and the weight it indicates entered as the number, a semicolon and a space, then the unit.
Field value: 60; kg
